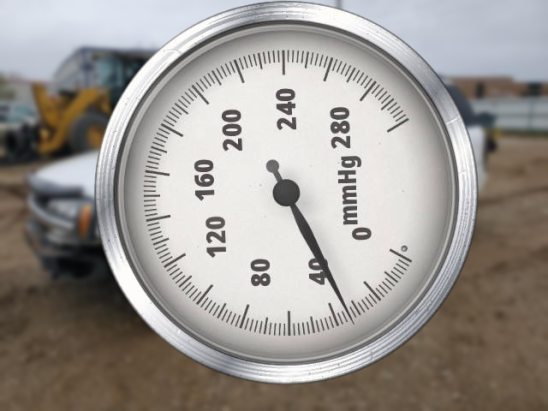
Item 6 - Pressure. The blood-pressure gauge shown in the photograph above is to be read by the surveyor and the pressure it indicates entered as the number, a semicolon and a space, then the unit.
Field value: 34; mmHg
